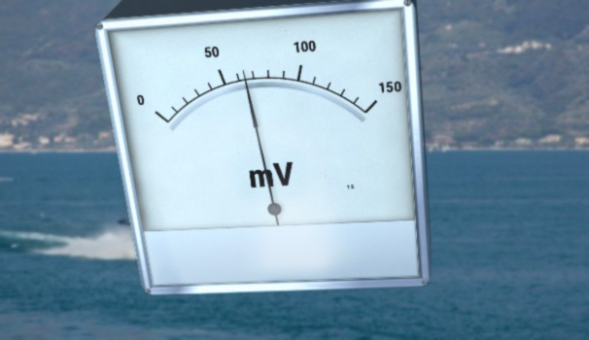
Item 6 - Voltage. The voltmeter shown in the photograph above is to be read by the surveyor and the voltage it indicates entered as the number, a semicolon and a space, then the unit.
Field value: 65; mV
